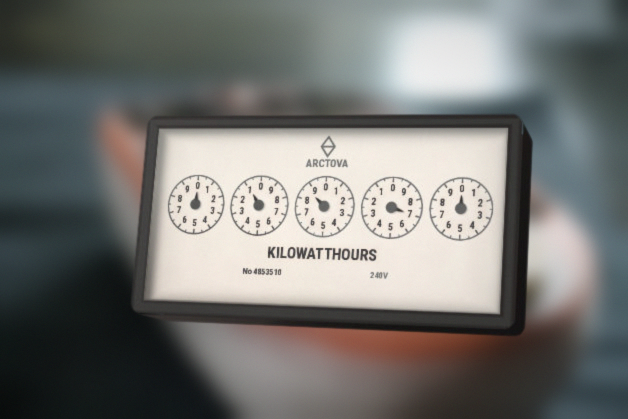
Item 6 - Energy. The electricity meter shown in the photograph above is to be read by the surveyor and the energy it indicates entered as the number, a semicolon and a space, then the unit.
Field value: 870; kWh
